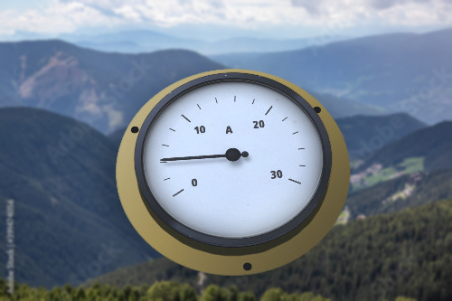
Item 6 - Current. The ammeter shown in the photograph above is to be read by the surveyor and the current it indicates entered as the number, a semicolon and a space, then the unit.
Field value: 4; A
